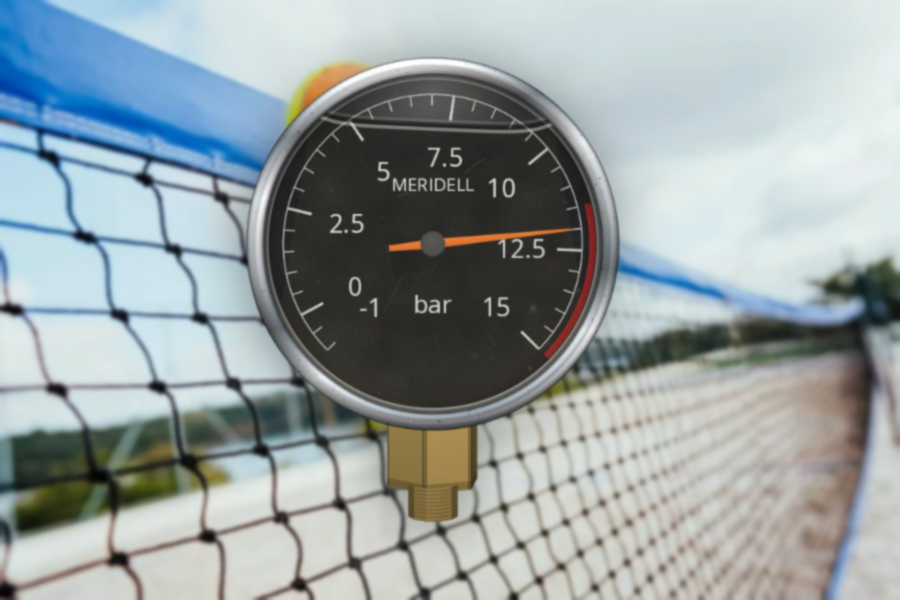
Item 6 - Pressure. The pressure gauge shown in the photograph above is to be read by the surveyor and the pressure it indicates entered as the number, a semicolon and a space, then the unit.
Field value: 12; bar
